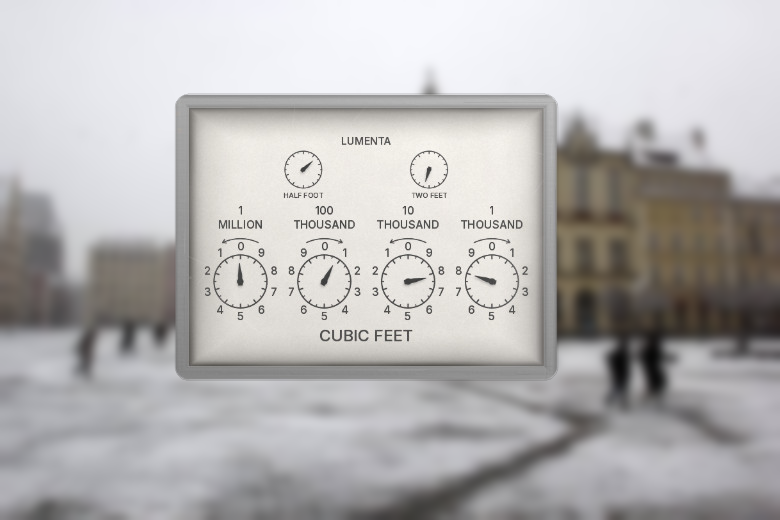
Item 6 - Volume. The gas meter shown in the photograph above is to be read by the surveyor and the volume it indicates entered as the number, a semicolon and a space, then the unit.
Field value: 7800; ft³
